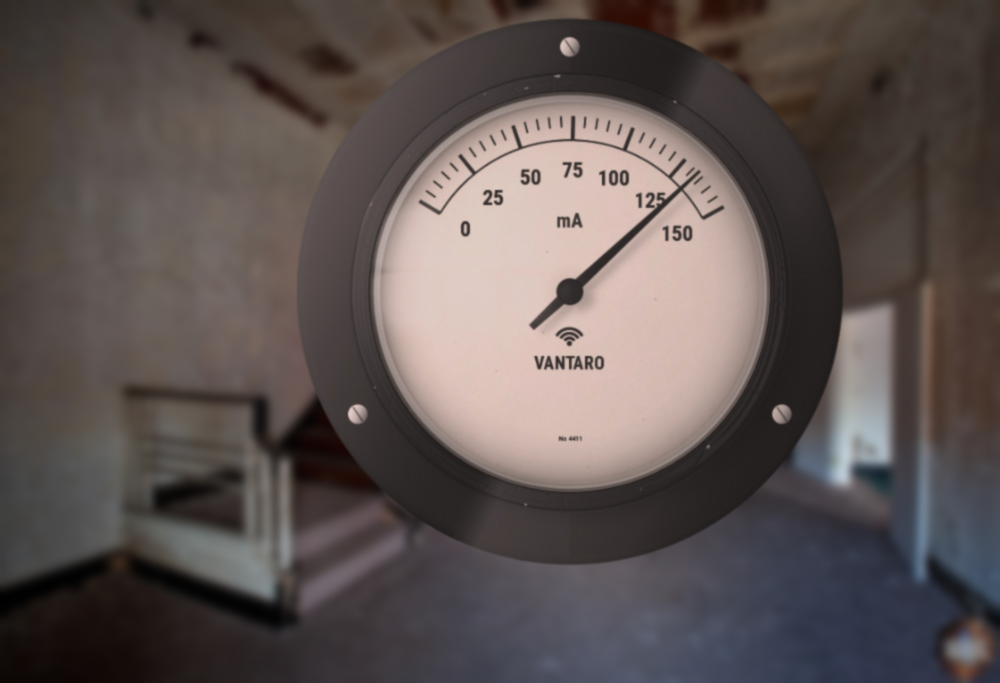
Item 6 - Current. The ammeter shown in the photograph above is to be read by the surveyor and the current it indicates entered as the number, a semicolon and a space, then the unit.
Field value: 132.5; mA
